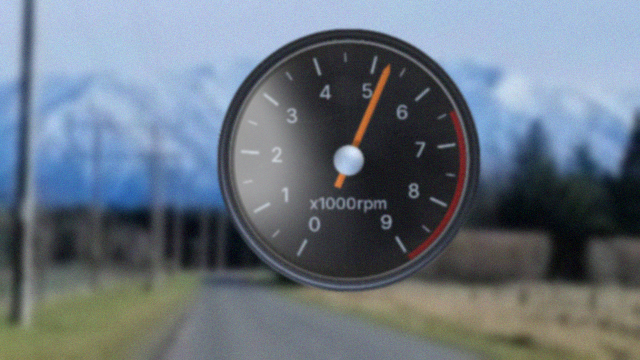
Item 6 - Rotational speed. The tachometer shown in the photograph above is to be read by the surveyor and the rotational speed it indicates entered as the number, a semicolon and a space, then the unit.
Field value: 5250; rpm
